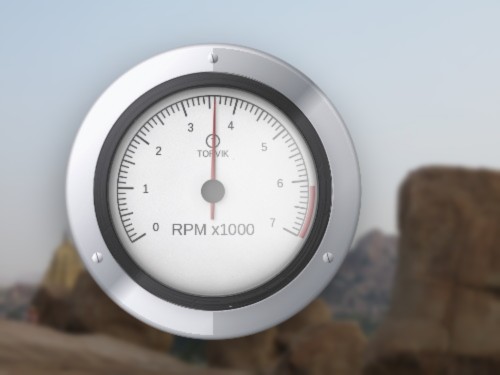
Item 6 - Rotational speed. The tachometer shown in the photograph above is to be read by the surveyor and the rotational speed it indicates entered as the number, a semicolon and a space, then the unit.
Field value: 3600; rpm
